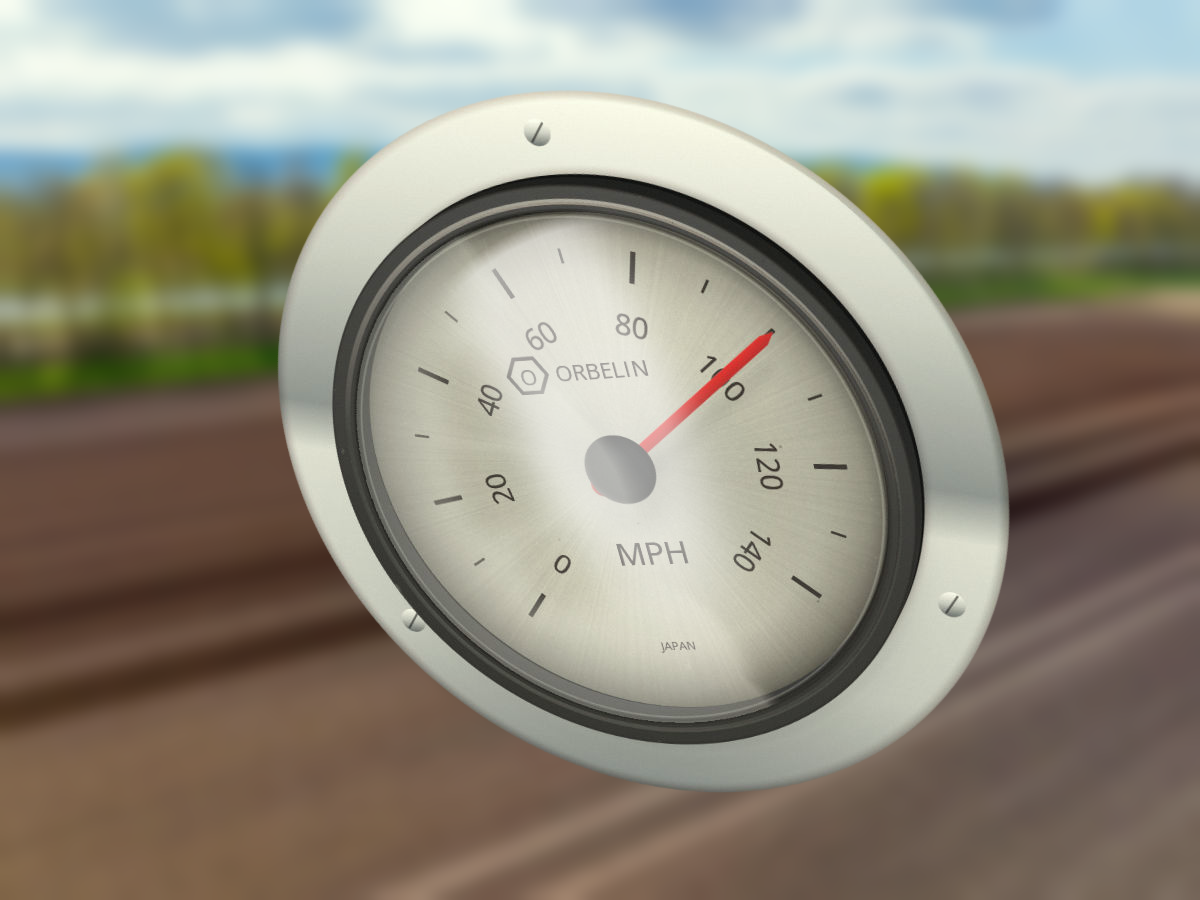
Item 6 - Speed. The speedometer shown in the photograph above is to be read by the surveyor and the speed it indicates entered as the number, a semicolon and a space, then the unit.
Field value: 100; mph
